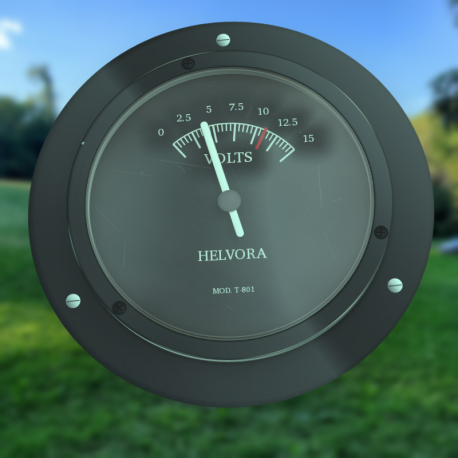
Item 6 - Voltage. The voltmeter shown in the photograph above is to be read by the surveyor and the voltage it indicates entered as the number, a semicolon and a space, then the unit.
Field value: 4; V
